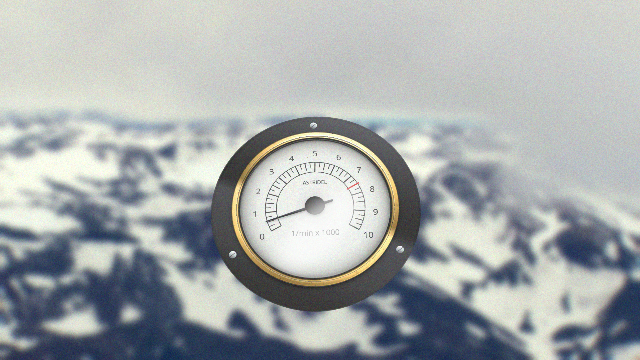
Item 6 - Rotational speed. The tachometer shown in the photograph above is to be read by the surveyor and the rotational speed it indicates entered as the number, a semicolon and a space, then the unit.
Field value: 500; rpm
